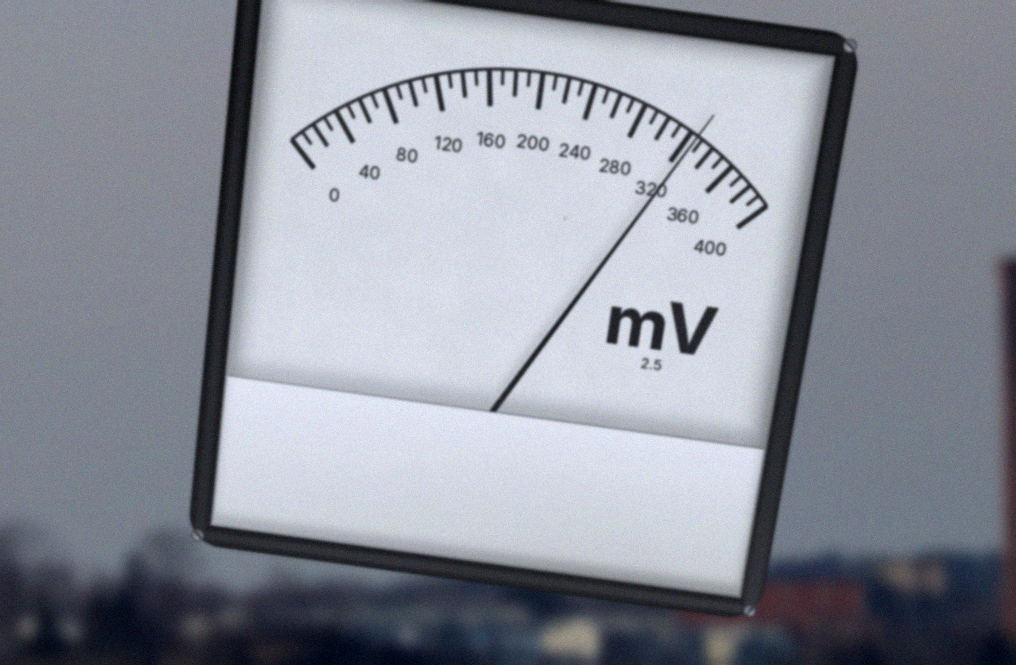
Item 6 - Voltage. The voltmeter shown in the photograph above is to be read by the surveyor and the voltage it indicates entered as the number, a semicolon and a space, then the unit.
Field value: 325; mV
